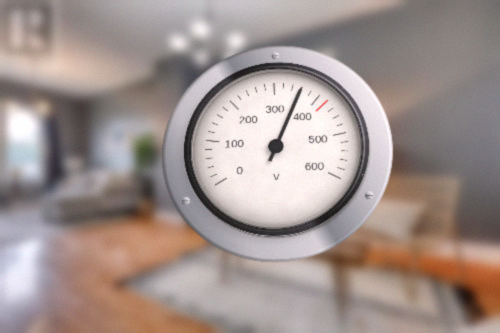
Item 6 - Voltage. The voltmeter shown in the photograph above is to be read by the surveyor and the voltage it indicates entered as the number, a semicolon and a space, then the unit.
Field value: 360; V
